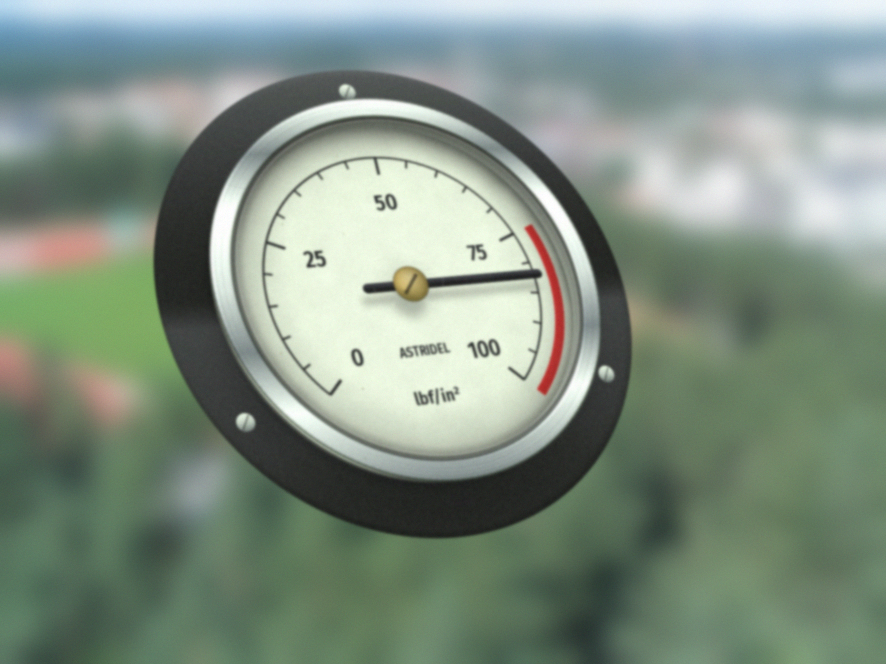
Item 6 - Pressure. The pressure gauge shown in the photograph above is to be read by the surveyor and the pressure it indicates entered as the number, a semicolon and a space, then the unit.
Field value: 82.5; psi
